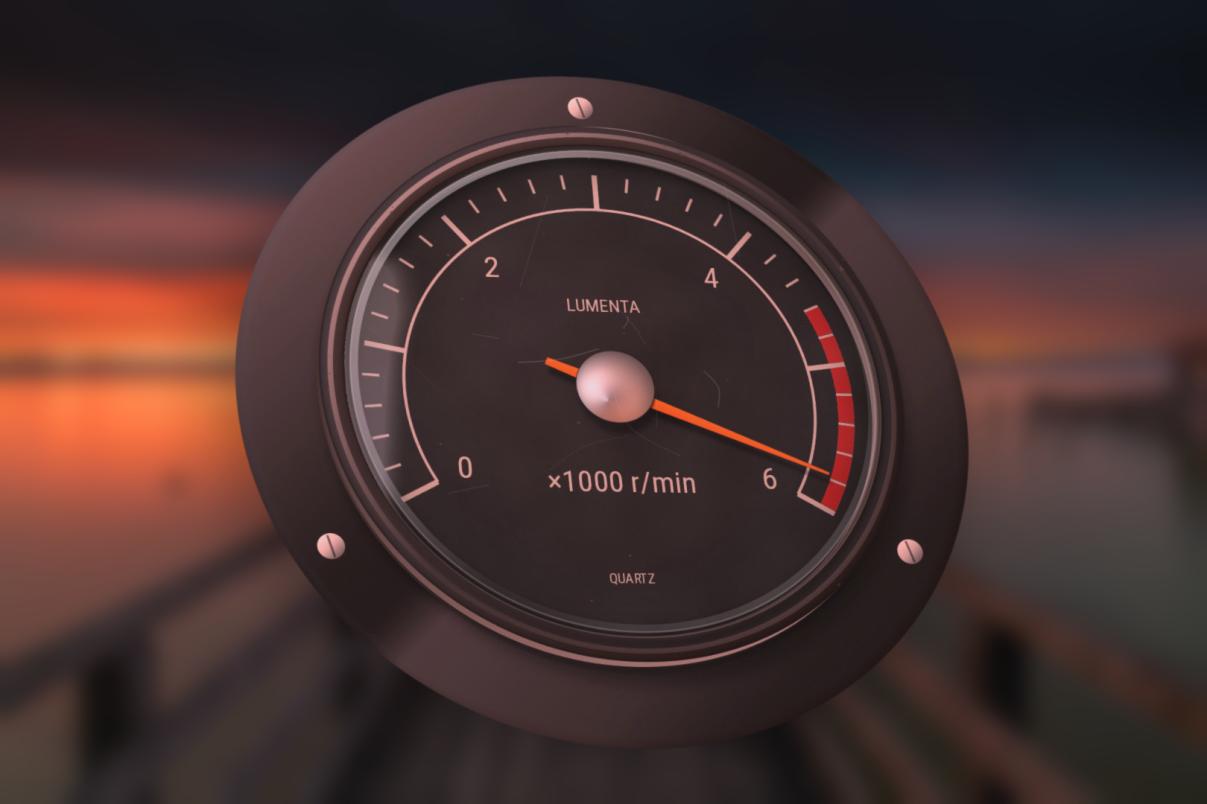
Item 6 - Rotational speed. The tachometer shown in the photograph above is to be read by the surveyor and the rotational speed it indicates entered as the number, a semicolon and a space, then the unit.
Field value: 5800; rpm
